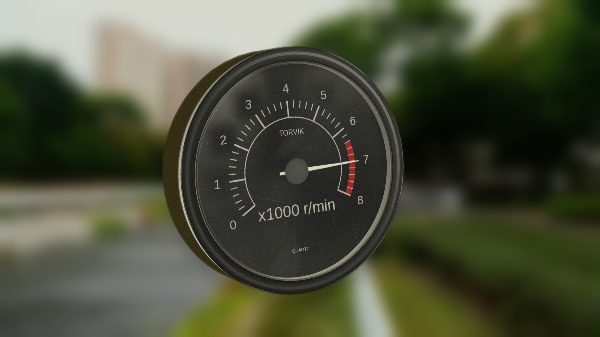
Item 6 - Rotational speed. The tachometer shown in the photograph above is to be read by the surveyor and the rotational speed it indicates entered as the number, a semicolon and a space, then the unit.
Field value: 7000; rpm
